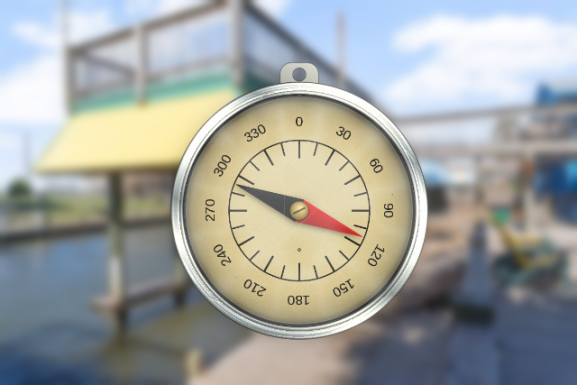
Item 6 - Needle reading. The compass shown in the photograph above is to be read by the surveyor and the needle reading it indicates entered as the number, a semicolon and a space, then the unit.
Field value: 112.5; °
